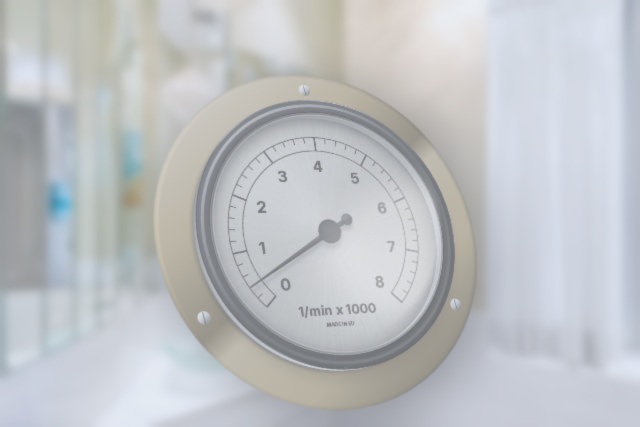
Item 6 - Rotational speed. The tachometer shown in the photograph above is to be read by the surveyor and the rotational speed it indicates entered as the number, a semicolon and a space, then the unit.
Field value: 400; rpm
